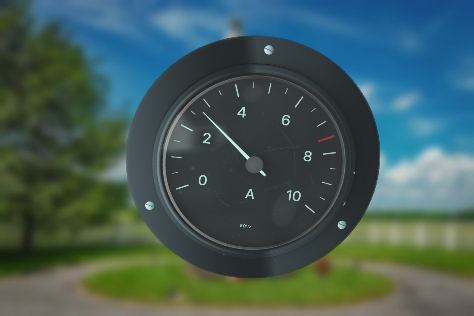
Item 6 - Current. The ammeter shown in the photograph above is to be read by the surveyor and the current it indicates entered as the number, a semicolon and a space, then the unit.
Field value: 2.75; A
